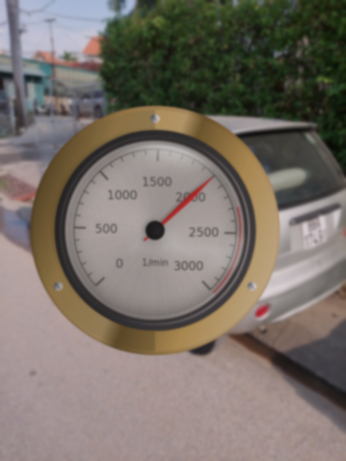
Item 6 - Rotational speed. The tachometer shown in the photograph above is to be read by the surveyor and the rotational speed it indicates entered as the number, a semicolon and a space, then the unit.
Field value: 2000; rpm
